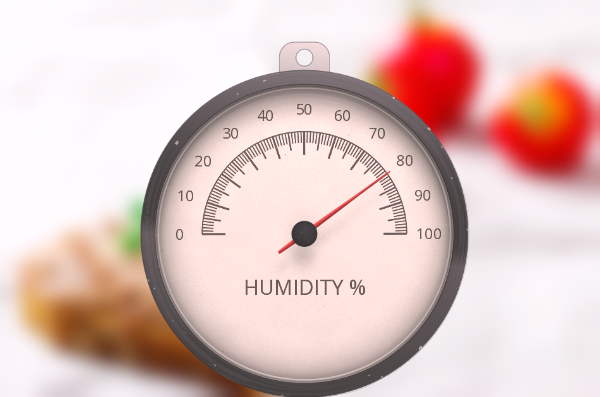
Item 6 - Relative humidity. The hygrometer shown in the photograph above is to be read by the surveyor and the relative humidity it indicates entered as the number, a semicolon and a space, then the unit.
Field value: 80; %
